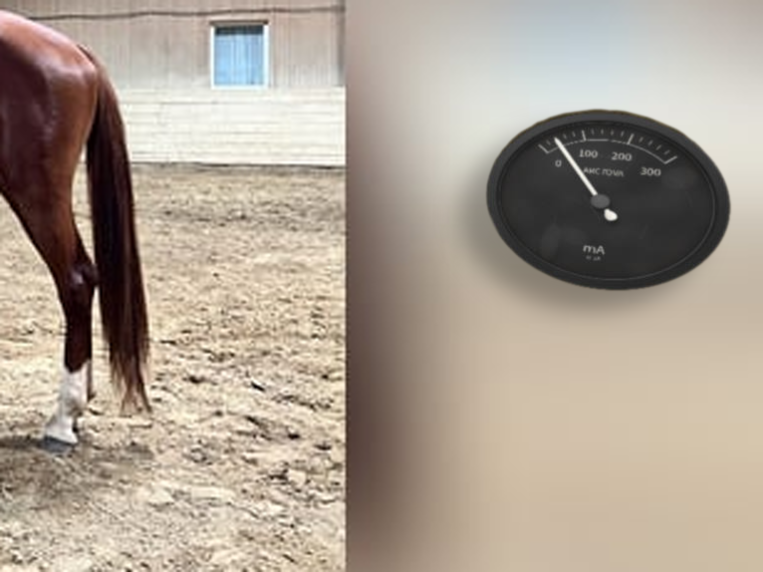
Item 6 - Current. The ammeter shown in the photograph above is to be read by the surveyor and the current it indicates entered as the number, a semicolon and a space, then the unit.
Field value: 40; mA
